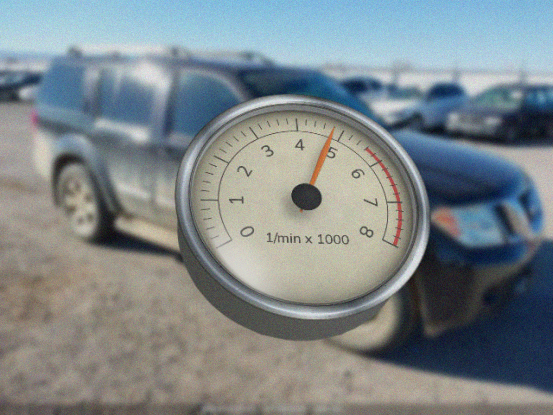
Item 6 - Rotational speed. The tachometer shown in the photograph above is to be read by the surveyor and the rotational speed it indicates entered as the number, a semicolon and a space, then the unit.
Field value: 4800; rpm
